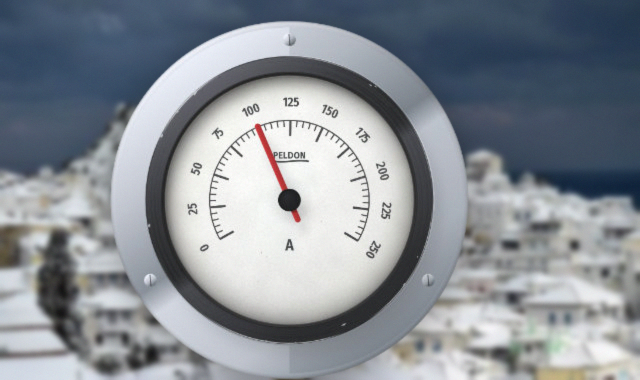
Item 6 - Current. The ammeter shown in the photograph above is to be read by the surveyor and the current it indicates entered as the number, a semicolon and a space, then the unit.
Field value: 100; A
